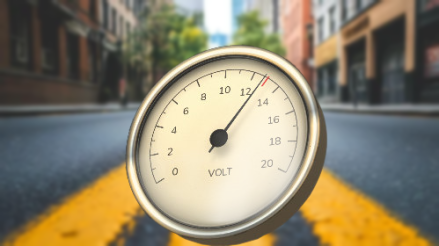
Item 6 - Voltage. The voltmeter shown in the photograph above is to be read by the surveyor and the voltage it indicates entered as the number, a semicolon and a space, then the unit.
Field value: 13; V
